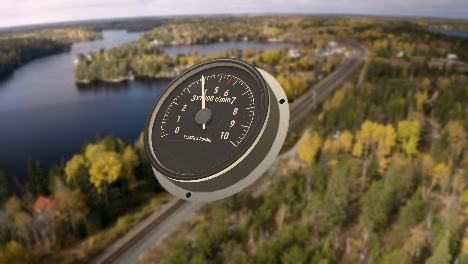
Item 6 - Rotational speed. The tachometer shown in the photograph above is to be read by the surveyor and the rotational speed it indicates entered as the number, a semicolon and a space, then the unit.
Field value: 4000; rpm
